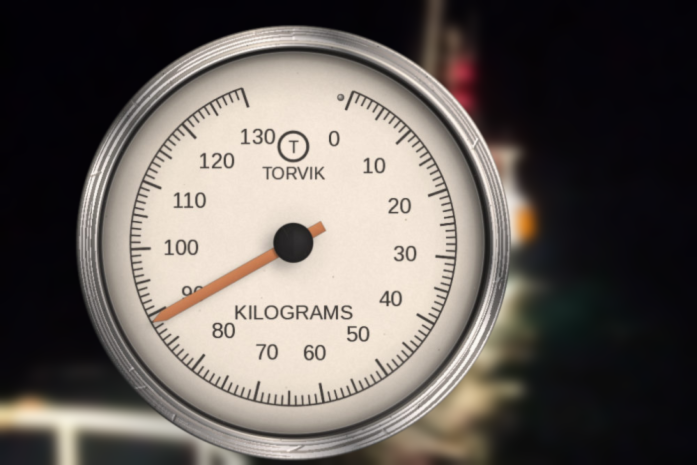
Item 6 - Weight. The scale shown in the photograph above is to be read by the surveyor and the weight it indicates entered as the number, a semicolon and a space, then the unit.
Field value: 89; kg
